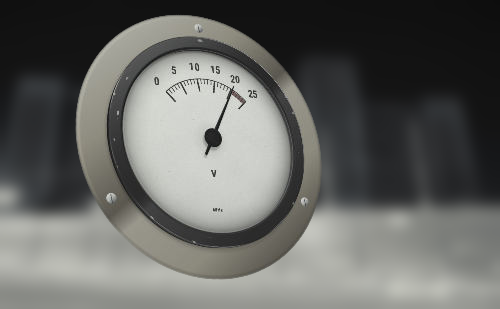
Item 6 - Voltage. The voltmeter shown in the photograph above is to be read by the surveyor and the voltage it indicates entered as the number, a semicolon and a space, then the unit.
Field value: 20; V
